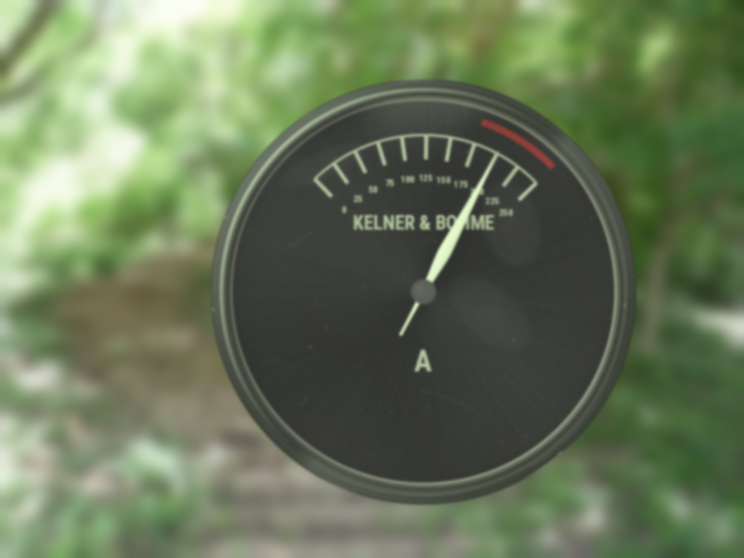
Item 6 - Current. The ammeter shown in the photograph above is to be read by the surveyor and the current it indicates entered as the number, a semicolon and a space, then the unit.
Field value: 200; A
